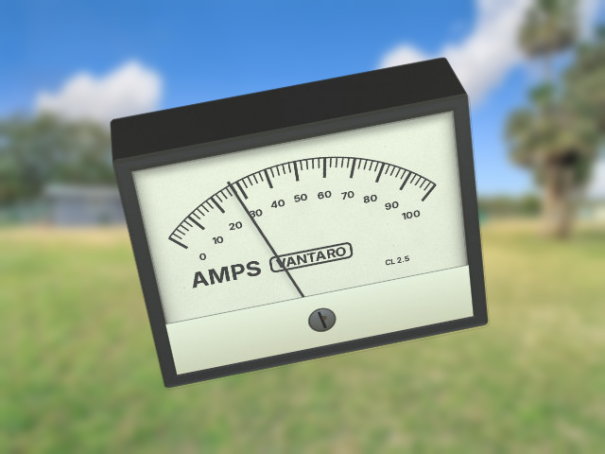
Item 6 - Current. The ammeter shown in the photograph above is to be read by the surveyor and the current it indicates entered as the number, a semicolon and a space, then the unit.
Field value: 28; A
